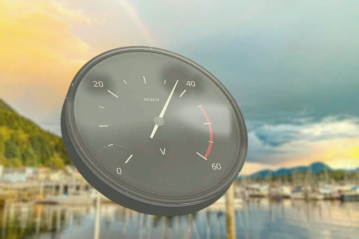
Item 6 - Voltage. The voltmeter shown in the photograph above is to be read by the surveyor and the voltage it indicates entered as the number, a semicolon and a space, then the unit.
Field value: 37.5; V
